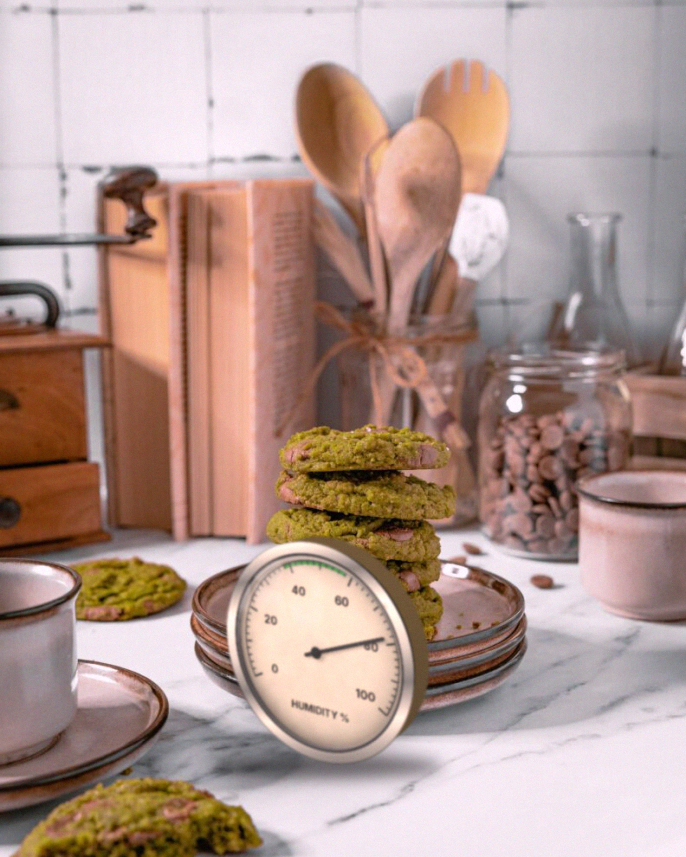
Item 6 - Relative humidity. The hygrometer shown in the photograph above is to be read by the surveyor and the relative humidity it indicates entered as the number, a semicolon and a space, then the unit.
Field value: 78; %
